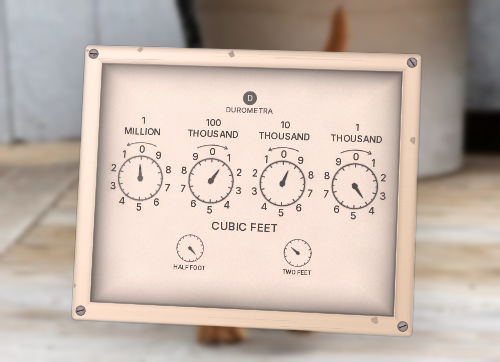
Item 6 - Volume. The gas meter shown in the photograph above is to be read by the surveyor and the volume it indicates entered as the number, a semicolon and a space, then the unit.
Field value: 9400; ft³
